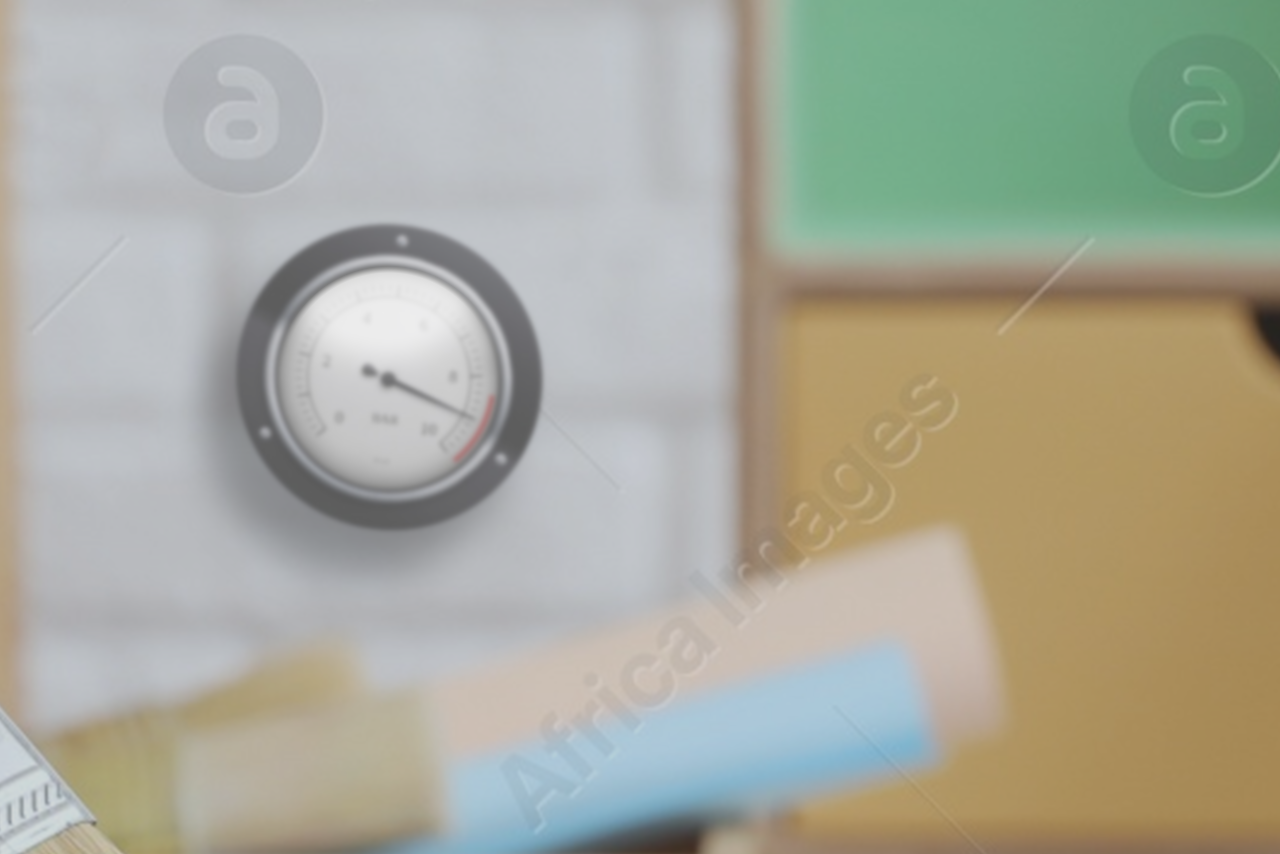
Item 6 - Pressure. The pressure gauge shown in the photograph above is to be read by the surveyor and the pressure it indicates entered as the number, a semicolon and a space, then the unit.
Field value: 9; bar
